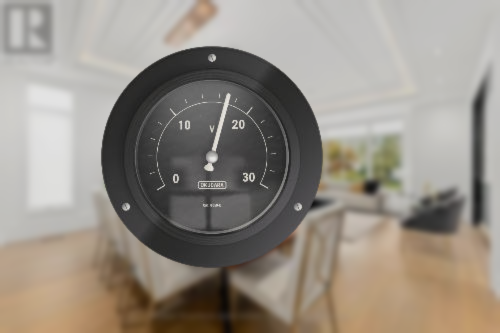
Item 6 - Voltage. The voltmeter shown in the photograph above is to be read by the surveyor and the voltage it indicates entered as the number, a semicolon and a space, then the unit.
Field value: 17; V
